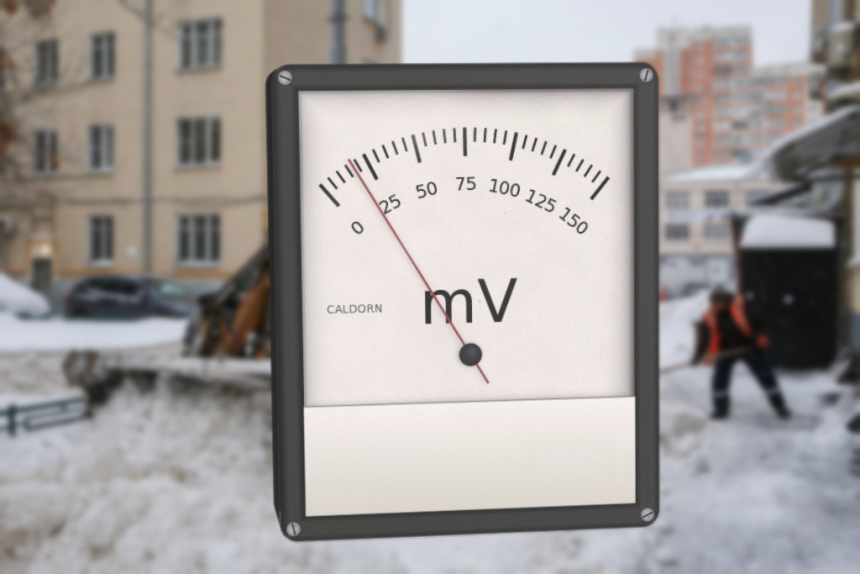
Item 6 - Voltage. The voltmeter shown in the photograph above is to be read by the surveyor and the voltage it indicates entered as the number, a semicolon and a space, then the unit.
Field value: 17.5; mV
